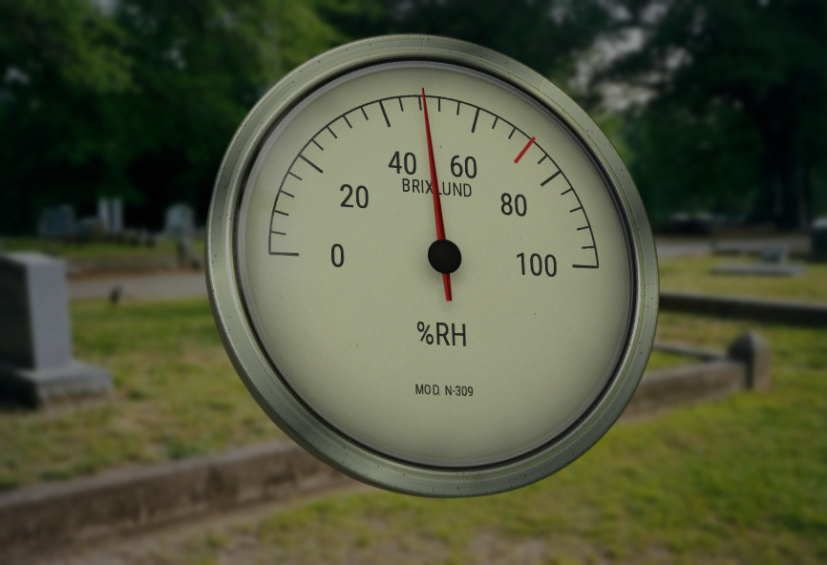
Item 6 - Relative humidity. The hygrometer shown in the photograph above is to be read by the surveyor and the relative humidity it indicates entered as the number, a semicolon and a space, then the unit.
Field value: 48; %
